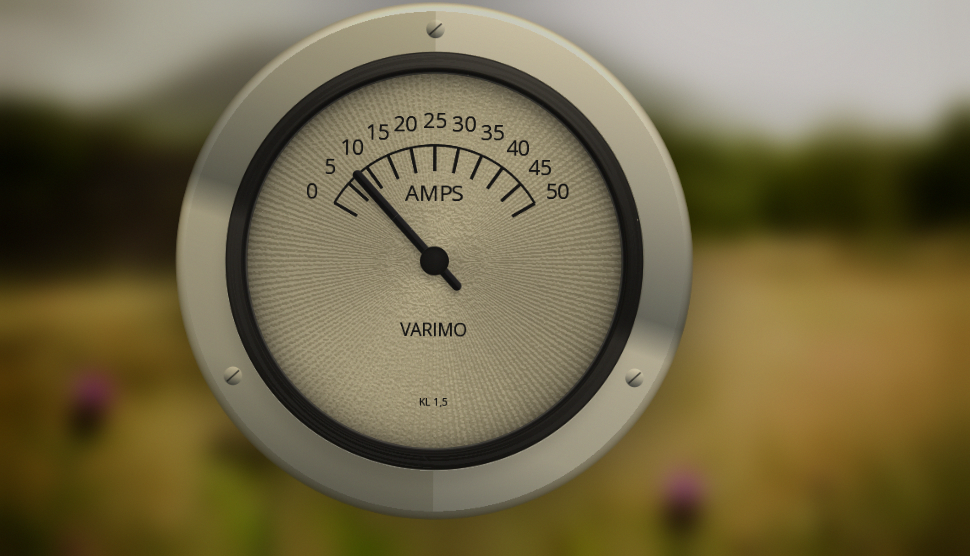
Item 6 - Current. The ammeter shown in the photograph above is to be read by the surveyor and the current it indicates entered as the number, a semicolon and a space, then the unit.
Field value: 7.5; A
